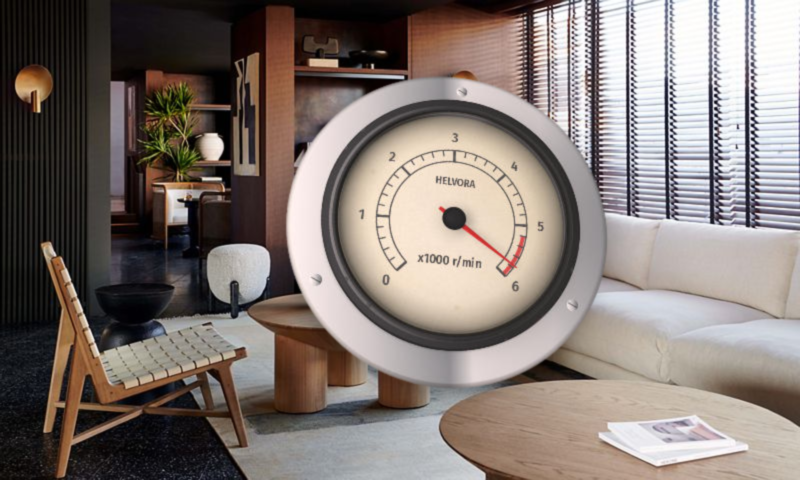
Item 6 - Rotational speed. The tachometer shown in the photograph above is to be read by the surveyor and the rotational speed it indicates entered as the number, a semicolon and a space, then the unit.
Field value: 5800; rpm
